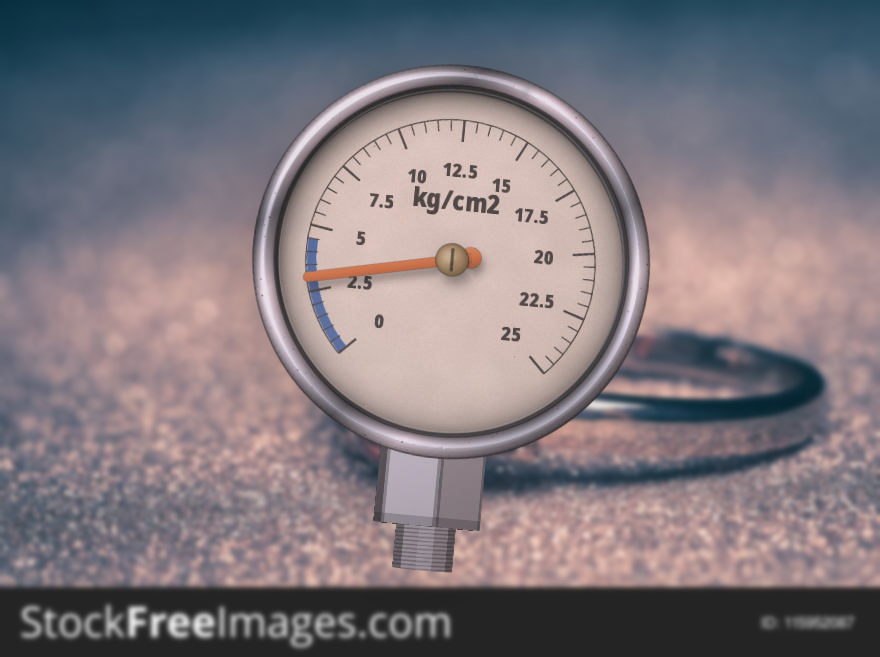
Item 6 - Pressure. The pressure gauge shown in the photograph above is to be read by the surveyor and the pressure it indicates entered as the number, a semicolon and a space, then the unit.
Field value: 3; kg/cm²
